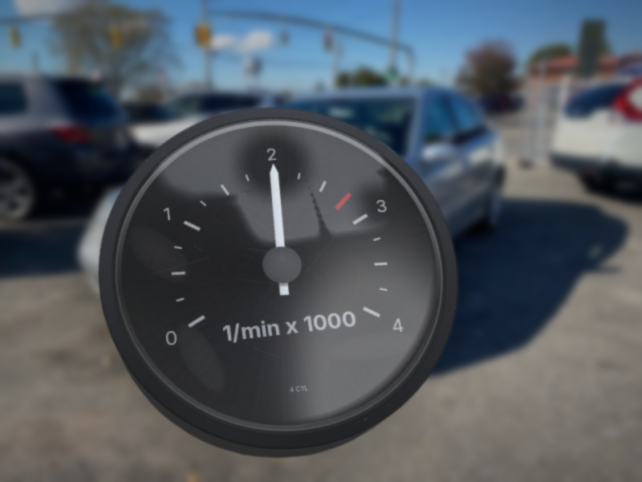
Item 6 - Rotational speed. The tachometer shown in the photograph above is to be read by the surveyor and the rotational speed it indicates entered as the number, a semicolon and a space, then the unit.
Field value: 2000; rpm
